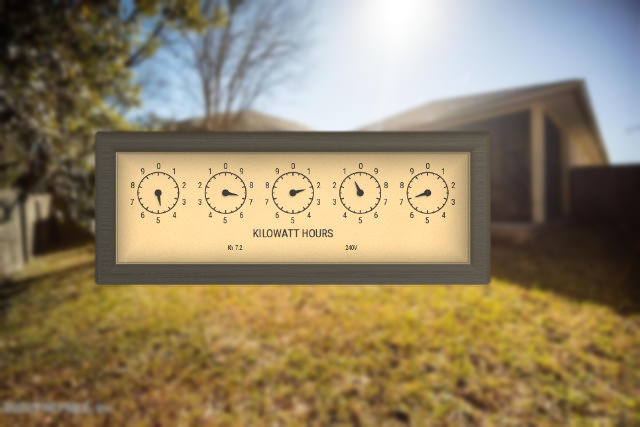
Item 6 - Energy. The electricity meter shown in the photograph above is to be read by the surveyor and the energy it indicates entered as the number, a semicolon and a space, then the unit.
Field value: 47207; kWh
